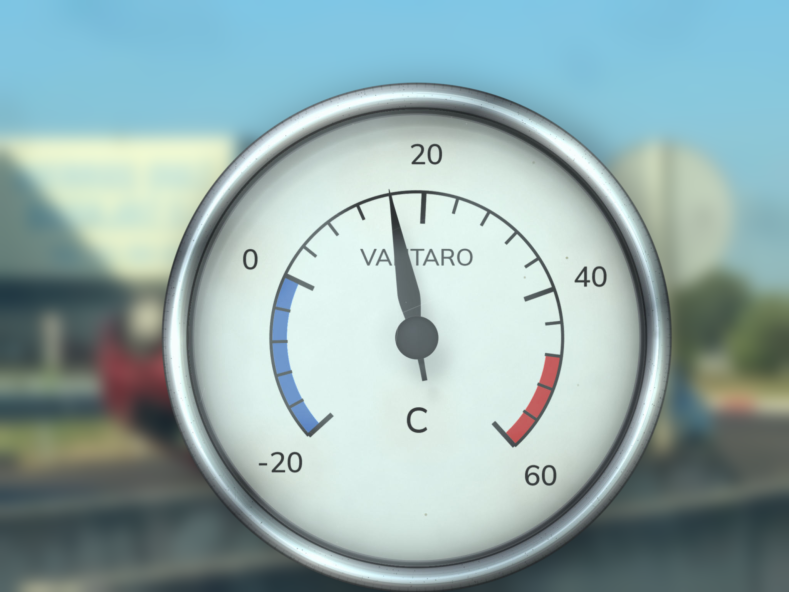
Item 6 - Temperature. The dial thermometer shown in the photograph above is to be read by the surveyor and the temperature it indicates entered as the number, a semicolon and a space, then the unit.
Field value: 16; °C
